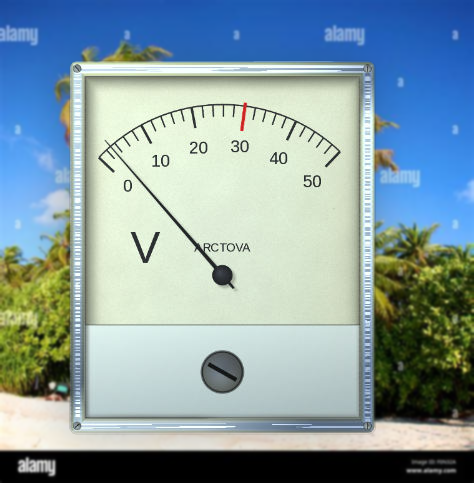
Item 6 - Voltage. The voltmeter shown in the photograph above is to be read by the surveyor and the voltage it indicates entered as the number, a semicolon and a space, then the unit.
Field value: 3; V
